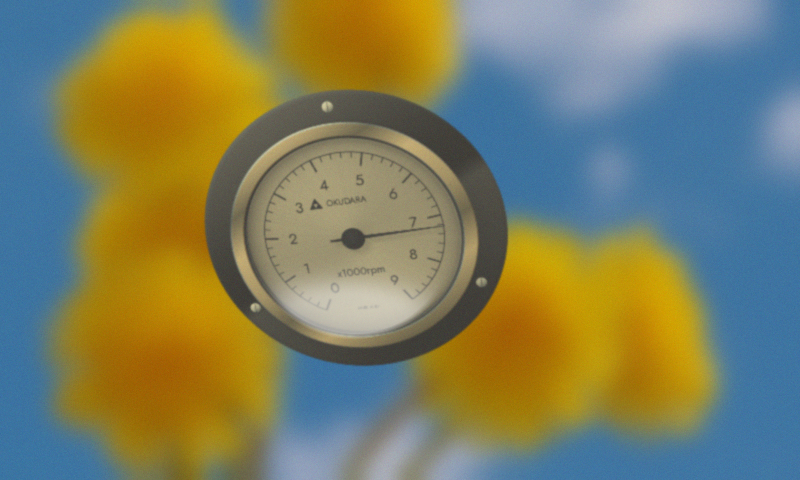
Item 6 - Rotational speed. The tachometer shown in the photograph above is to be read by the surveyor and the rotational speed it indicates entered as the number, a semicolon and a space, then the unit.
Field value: 7200; rpm
